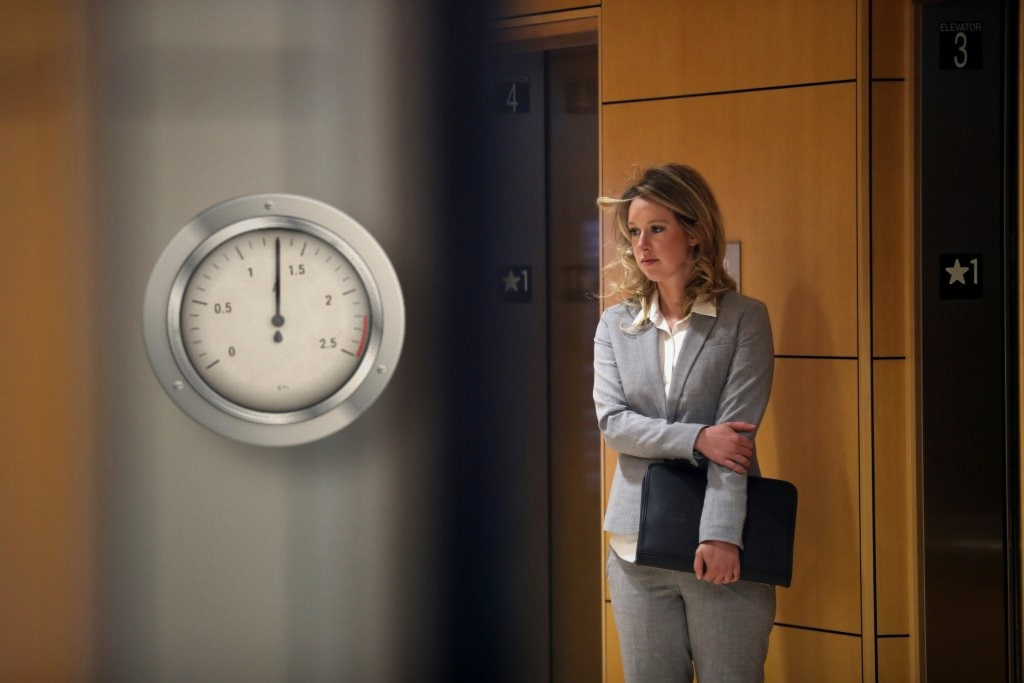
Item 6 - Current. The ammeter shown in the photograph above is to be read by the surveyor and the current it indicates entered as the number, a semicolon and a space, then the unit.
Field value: 1.3; A
